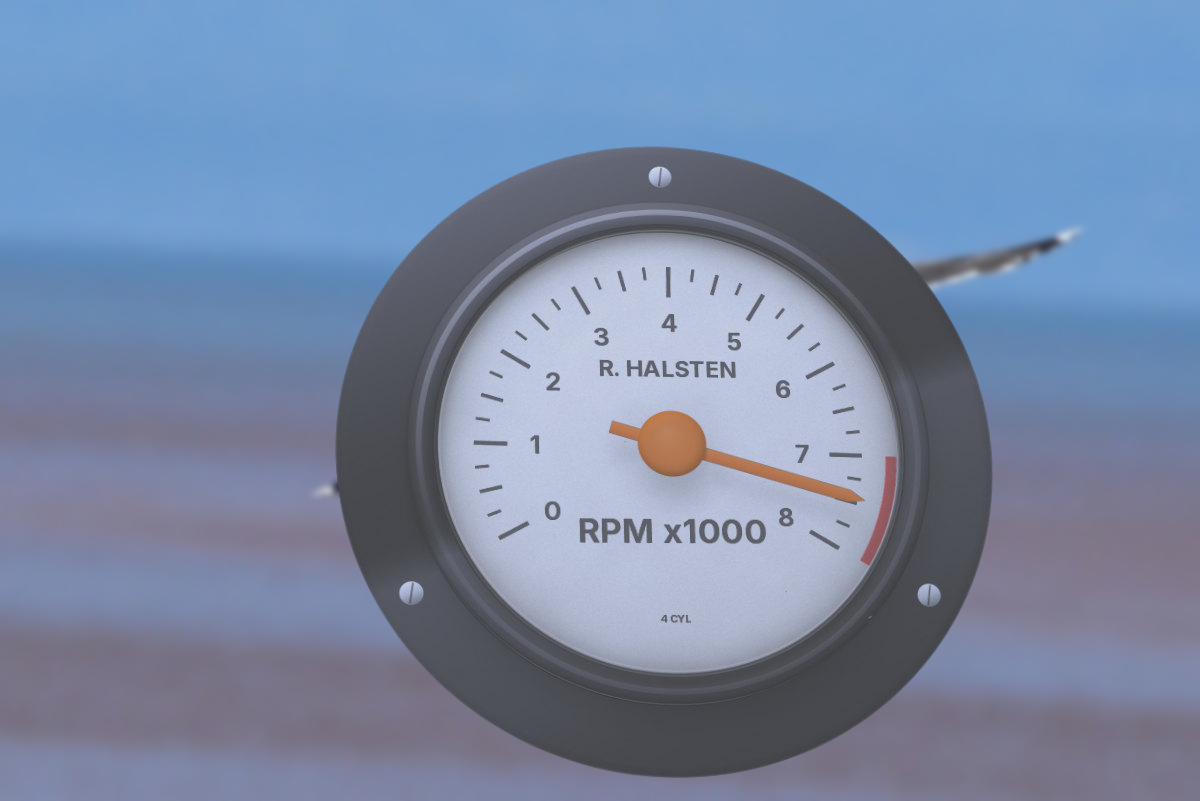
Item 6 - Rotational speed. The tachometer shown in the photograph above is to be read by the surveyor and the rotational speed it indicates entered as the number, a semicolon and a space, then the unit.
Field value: 7500; rpm
